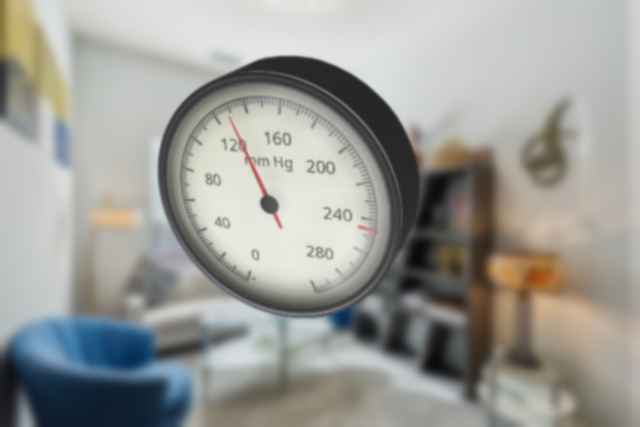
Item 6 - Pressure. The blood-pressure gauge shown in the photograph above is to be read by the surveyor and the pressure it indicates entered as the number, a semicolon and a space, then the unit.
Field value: 130; mmHg
